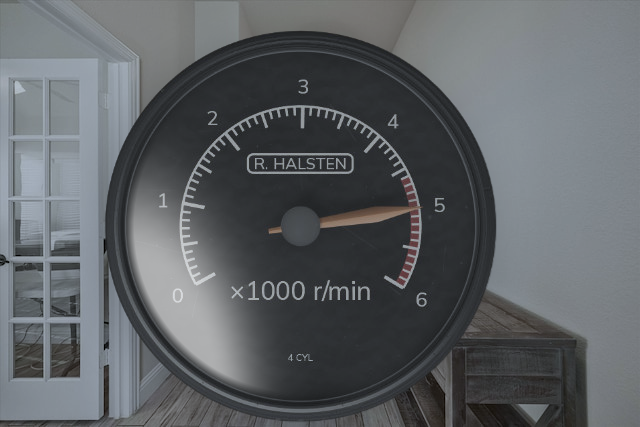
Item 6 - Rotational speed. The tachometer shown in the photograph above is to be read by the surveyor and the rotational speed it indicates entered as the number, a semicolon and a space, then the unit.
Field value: 5000; rpm
